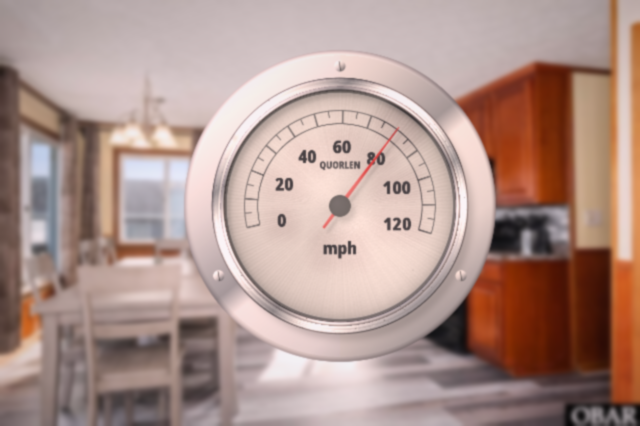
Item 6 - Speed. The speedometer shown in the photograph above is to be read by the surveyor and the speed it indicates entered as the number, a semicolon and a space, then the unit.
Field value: 80; mph
